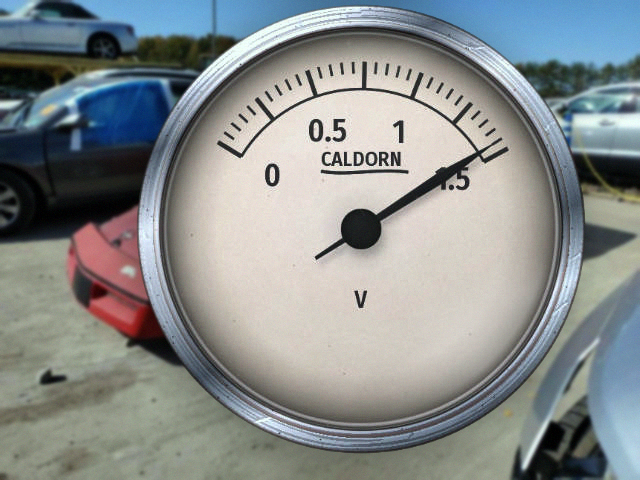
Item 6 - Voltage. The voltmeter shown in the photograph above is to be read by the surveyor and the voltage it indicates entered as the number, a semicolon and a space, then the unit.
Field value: 1.45; V
